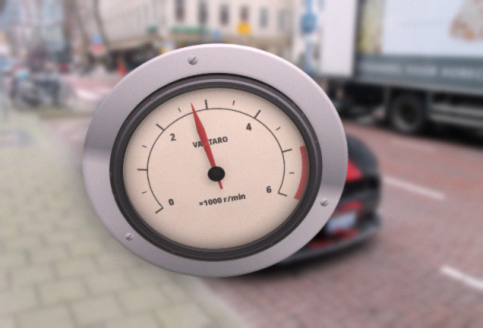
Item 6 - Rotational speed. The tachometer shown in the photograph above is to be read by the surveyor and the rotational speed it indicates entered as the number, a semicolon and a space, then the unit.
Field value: 2750; rpm
